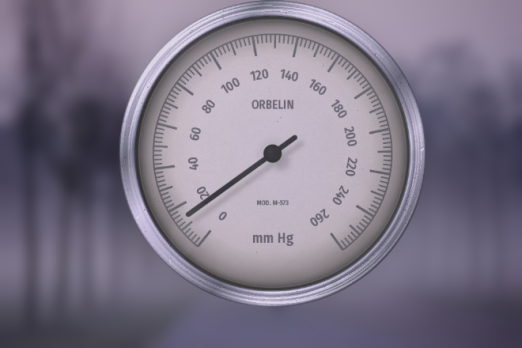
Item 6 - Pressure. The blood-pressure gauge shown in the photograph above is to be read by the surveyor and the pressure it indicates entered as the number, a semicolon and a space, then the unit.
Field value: 14; mmHg
